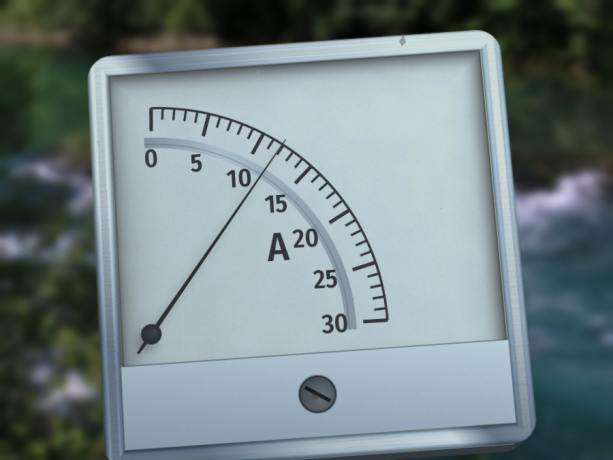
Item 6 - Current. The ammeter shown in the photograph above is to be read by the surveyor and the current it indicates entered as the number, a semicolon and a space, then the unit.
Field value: 12; A
